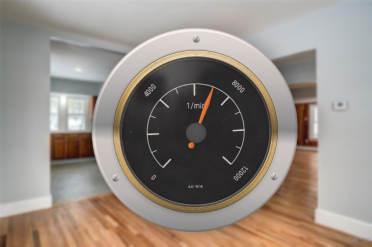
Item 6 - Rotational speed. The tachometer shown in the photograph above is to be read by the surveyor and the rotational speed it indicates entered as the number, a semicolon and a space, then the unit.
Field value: 7000; rpm
